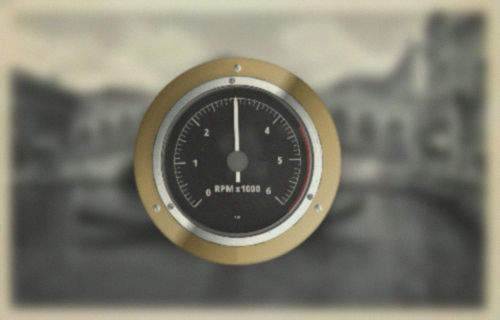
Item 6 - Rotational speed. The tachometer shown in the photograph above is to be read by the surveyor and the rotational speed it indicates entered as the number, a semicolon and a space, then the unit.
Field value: 3000; rpm
